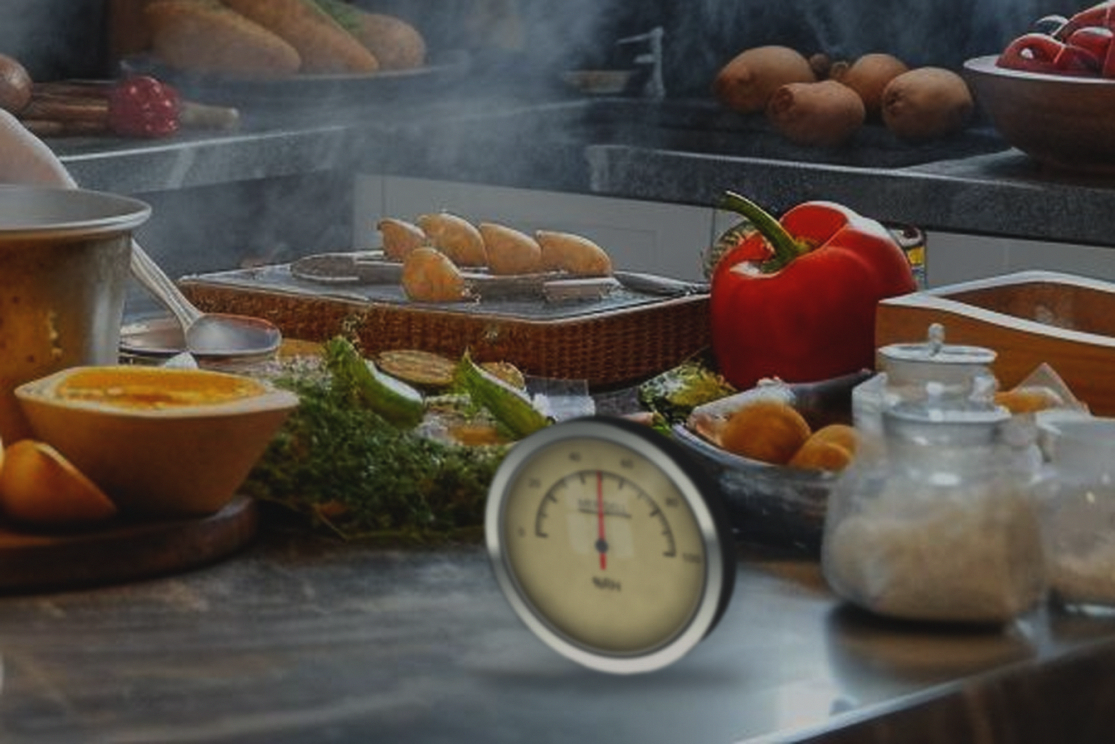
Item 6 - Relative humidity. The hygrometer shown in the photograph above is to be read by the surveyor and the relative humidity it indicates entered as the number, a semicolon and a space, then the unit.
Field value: 50; %
